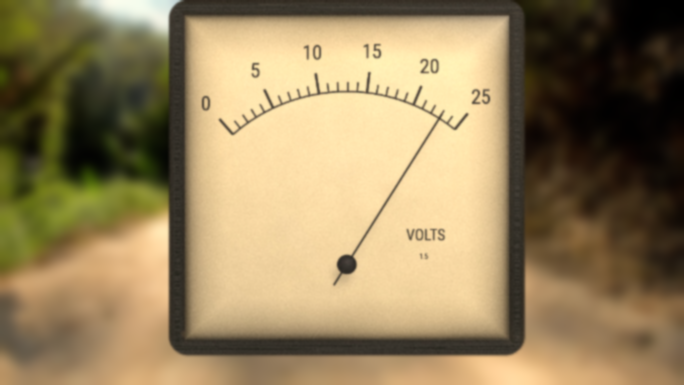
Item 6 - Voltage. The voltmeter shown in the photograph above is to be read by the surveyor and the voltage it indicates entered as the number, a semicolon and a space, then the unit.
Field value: 23; V
